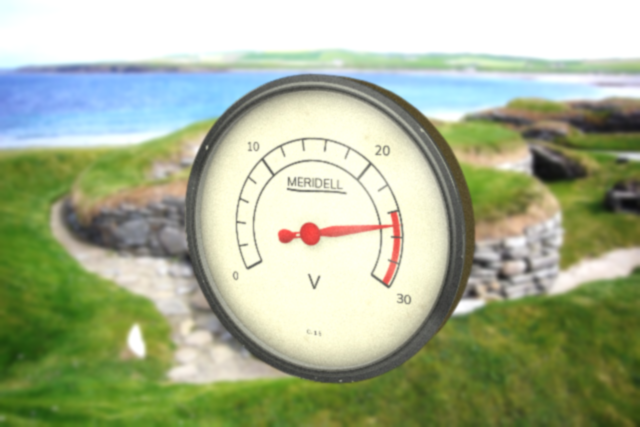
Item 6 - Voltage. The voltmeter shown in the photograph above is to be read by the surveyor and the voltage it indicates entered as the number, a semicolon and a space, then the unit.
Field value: 25; V
